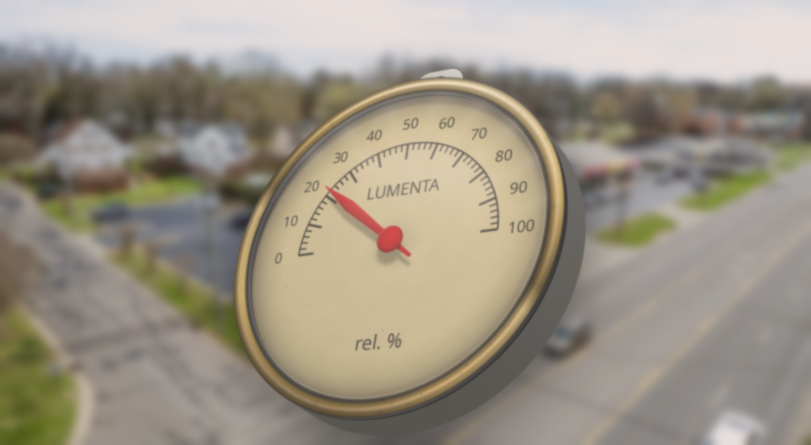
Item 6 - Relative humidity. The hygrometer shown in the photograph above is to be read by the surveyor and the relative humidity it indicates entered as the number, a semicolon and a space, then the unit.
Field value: 22; %
